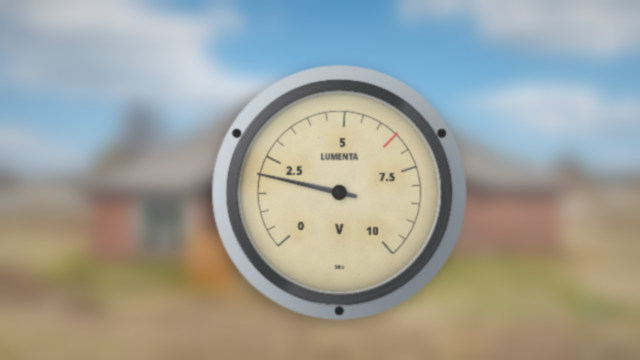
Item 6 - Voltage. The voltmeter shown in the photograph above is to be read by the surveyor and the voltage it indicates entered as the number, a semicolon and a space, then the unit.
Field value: 2; V
